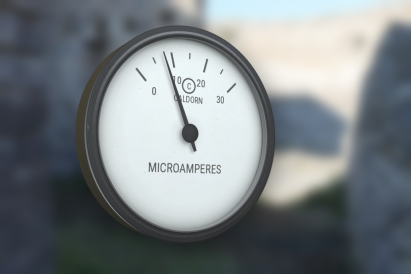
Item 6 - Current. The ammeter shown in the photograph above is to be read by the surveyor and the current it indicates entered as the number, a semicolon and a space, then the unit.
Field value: 7.5; µA
